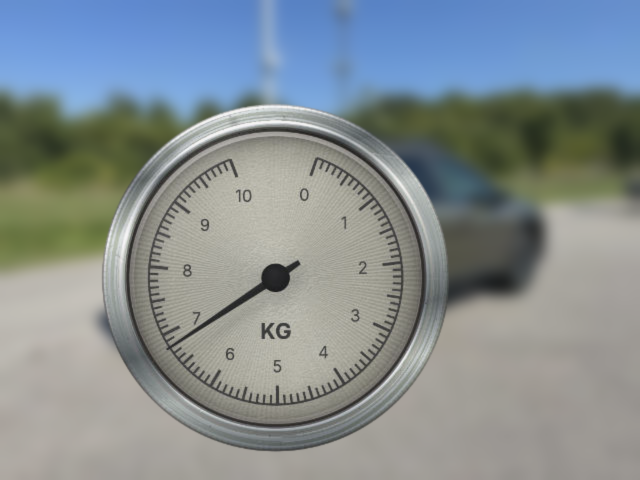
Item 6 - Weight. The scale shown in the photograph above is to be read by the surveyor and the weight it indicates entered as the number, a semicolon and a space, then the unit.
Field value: 6.8; kg
